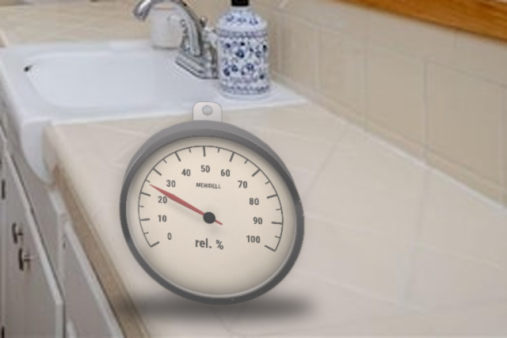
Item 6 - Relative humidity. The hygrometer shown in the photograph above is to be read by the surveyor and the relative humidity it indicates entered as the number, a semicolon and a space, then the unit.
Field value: 25; %
